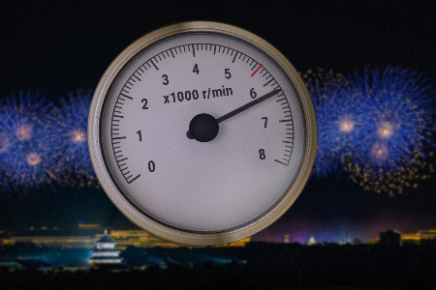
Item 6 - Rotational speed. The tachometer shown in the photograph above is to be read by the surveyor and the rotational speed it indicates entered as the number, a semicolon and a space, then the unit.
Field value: 6300; rpm
